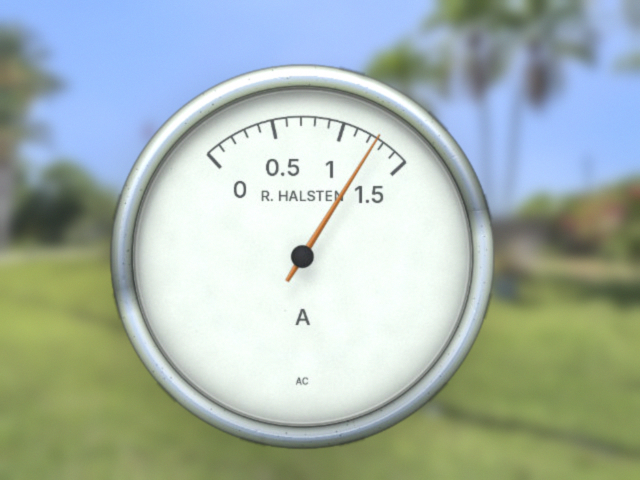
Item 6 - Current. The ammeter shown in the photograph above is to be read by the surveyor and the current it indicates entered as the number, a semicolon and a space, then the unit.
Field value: 1.25; A
